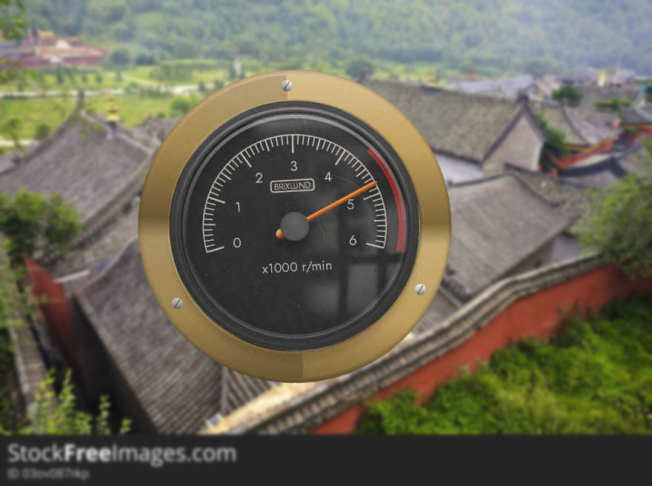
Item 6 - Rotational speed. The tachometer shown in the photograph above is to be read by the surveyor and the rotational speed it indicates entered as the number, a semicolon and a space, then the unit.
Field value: 4800; rpm
